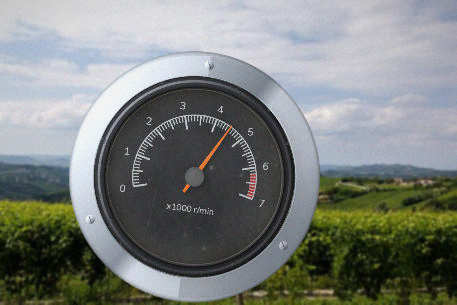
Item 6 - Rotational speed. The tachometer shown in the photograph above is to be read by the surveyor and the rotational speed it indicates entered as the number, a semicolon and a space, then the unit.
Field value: 4500; rpm
